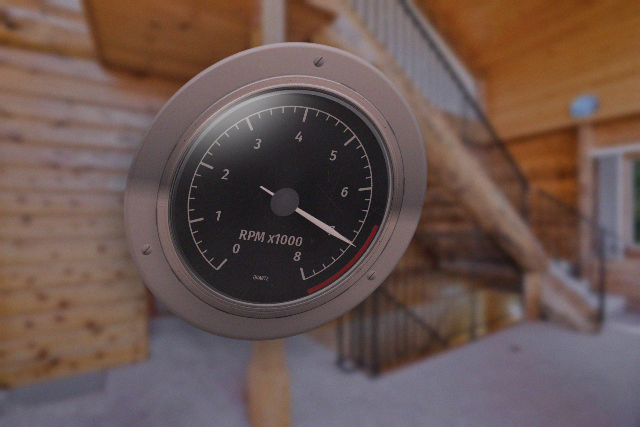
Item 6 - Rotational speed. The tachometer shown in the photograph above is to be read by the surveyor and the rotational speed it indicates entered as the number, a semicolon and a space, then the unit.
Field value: 7000; rpm
